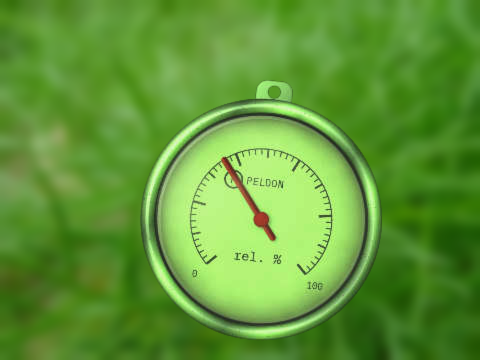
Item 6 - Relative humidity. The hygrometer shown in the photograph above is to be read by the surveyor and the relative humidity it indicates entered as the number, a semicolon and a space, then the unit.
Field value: 36; %
